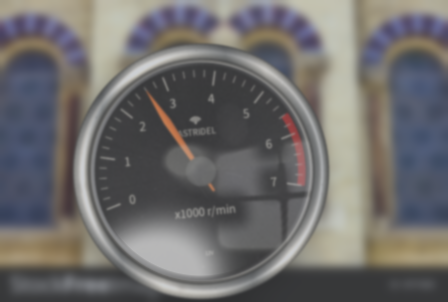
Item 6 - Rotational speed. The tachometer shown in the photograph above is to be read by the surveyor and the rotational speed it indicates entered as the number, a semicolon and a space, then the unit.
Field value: 2600; rpm
